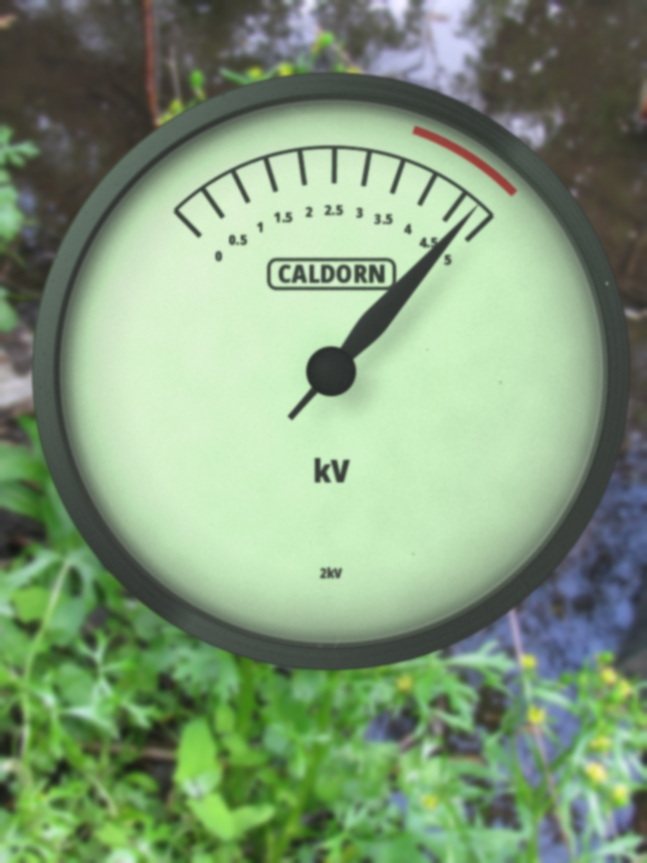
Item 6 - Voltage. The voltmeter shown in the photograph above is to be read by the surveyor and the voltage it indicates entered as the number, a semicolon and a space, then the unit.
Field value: 4.75; kV
